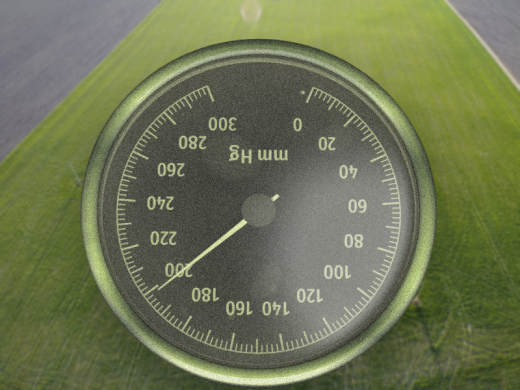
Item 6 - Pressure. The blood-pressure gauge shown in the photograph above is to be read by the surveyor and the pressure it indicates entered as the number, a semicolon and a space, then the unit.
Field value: 198; mmHg
